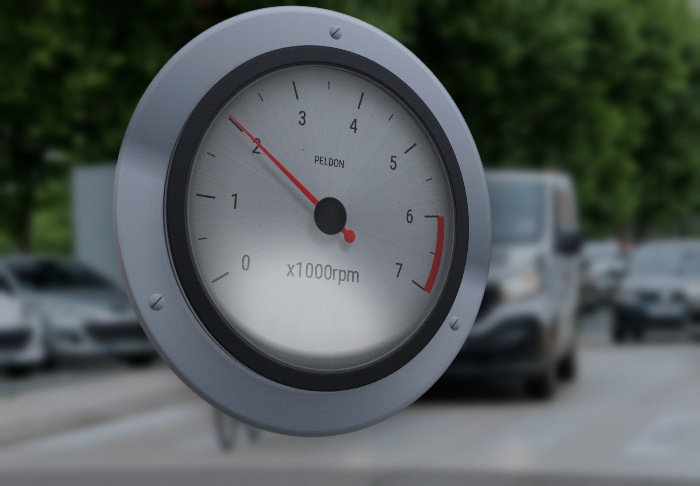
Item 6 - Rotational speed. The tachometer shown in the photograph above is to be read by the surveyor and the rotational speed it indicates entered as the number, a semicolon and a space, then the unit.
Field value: 2000; rpm
